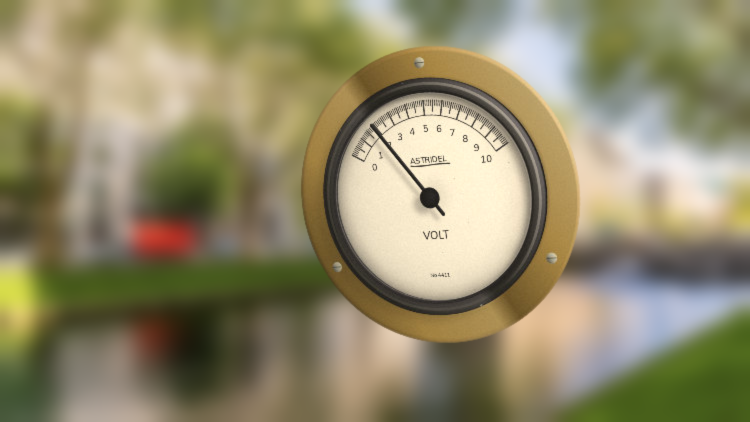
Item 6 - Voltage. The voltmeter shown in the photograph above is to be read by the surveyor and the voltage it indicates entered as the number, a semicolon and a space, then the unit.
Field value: 2; V
